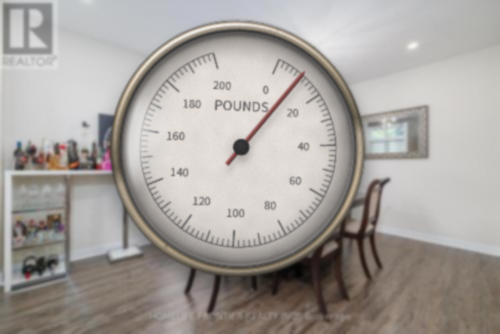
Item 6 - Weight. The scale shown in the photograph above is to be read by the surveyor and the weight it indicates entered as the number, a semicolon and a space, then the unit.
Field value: 10; lb
